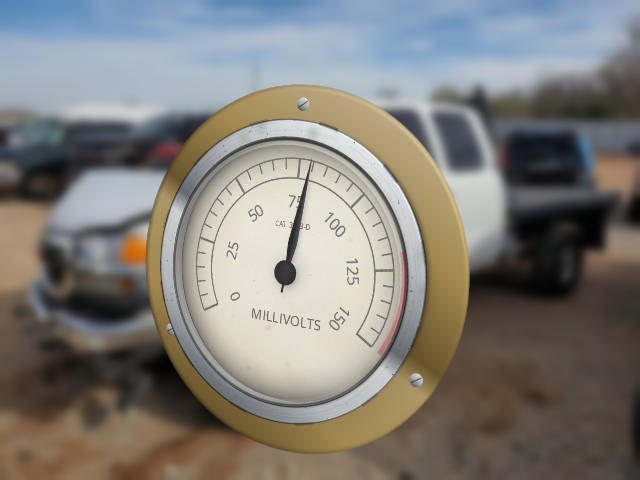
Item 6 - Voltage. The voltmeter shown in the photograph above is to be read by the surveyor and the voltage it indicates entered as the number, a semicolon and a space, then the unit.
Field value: 80; mV
